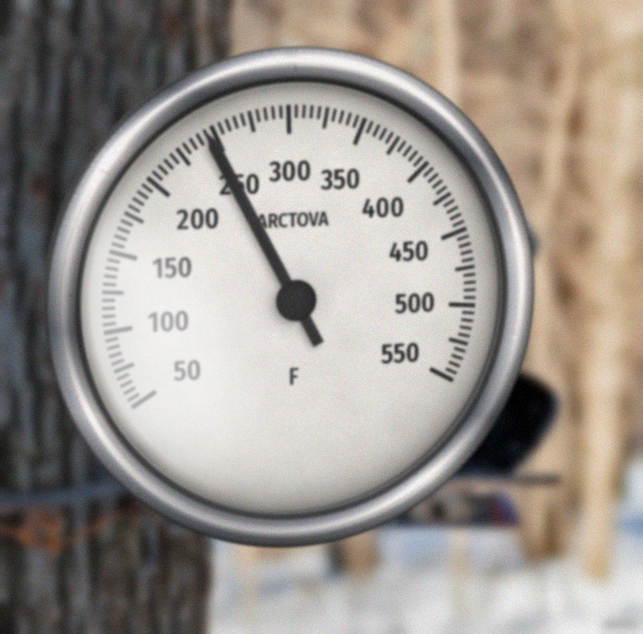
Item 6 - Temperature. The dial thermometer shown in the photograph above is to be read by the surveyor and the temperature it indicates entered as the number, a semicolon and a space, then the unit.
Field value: 245; °F
